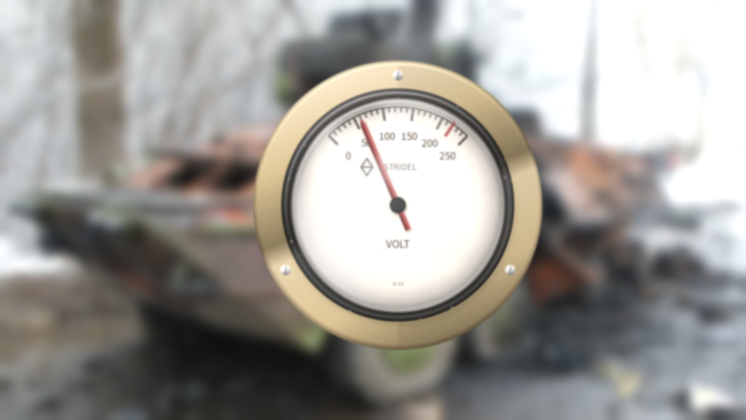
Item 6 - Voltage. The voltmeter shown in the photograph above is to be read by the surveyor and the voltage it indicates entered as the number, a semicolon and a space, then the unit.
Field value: 60; V
